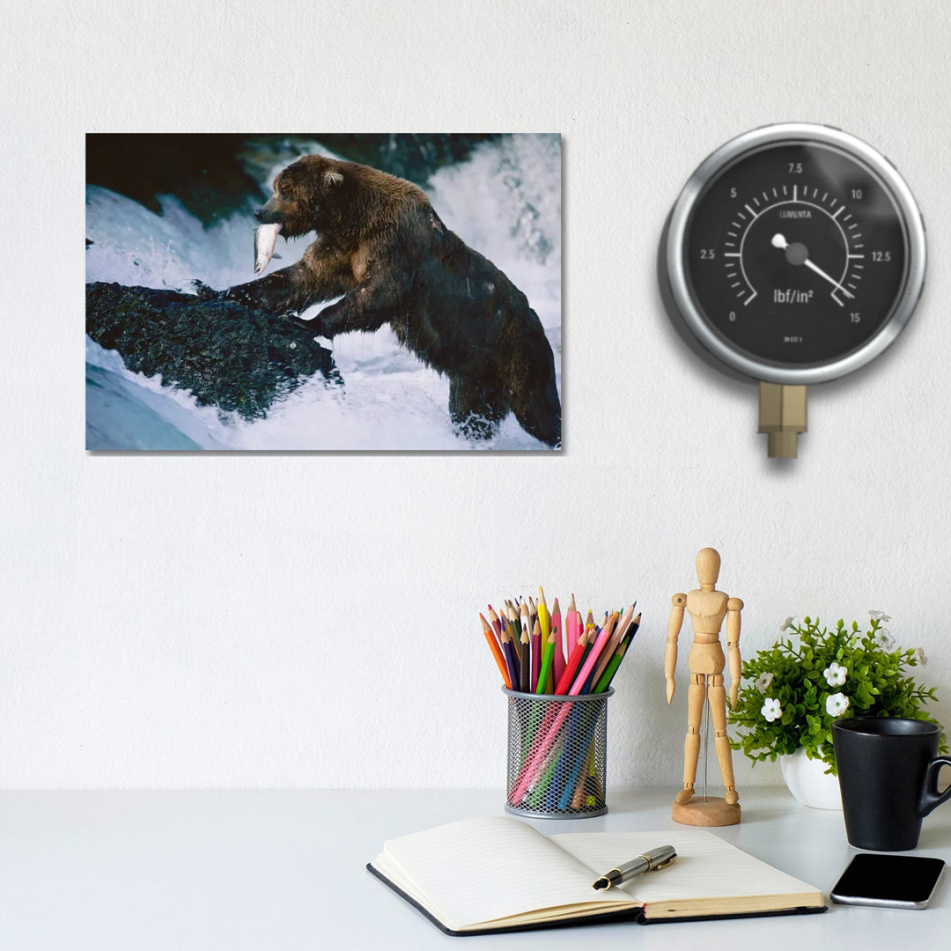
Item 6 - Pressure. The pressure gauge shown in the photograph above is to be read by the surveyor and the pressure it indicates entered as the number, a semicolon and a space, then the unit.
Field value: 14.5; psi
